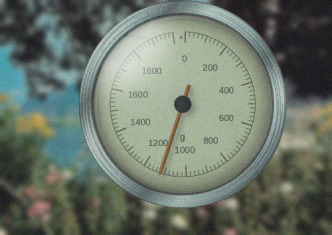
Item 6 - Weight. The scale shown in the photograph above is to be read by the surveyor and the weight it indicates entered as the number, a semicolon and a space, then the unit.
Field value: 1120; g
